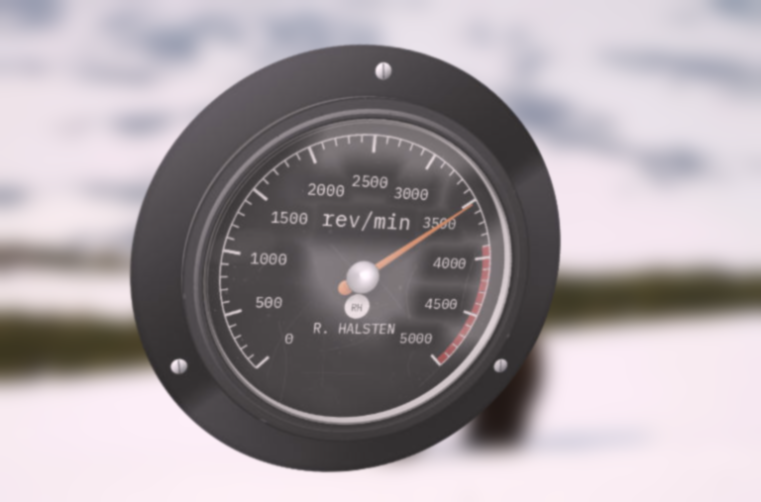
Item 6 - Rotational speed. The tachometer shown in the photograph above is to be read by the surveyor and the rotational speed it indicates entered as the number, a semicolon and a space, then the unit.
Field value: 3500; rpm
